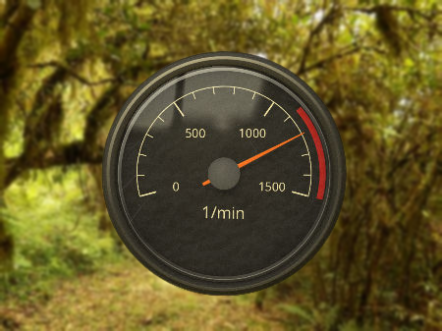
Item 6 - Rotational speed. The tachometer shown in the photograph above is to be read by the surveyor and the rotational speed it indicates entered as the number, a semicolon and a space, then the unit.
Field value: 1200; rpm
